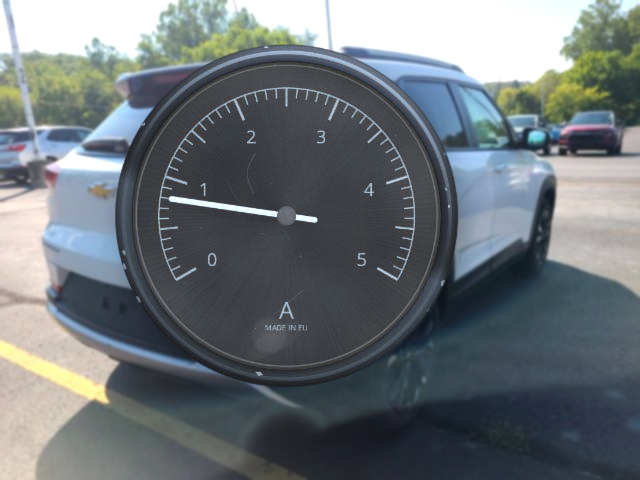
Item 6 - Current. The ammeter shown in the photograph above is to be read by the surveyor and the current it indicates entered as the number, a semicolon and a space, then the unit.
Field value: 0.8; A
